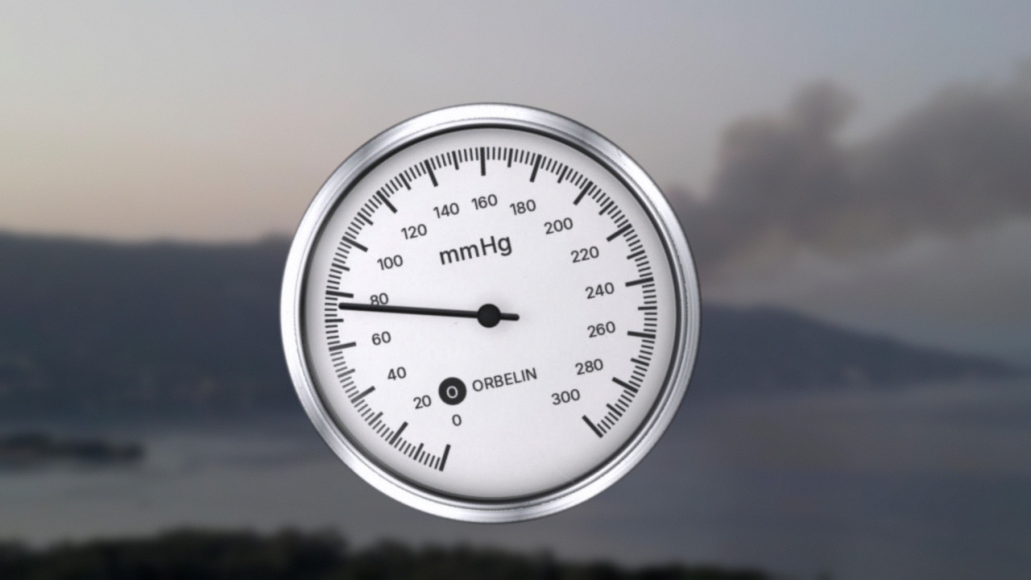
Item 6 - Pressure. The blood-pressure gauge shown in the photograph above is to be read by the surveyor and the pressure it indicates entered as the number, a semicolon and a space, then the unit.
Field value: 76; mmHg
